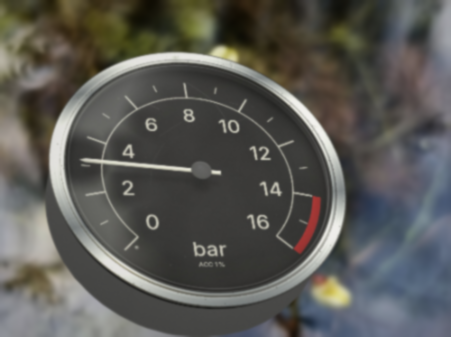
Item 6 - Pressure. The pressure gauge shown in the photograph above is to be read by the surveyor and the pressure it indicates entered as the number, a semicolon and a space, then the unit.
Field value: 3; bar
